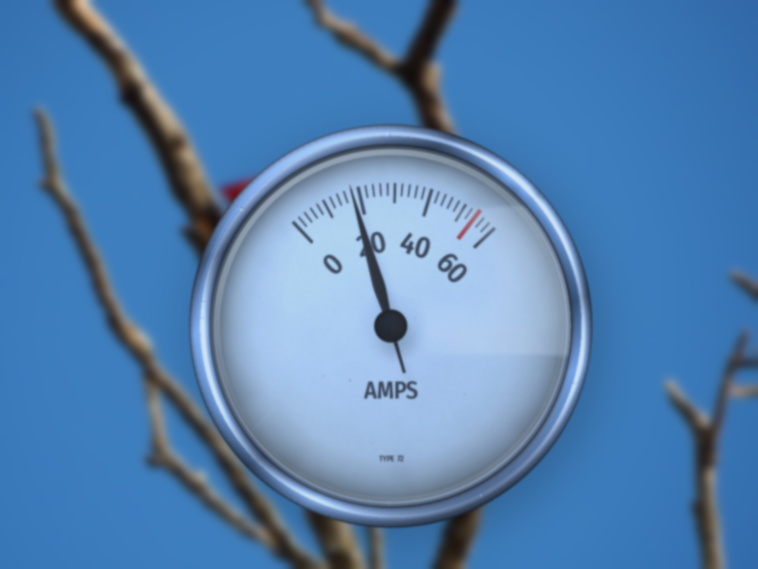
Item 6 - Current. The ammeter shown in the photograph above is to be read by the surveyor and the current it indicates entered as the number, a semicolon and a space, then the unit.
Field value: 18; A
